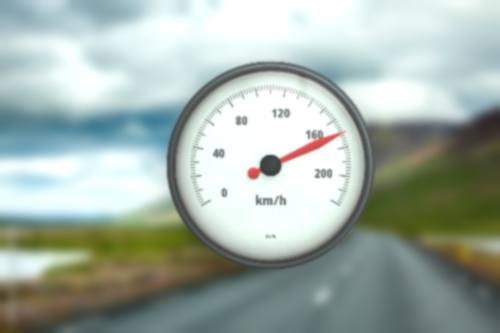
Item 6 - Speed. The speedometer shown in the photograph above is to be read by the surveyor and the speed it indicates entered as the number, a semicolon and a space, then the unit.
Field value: 170; km/h
